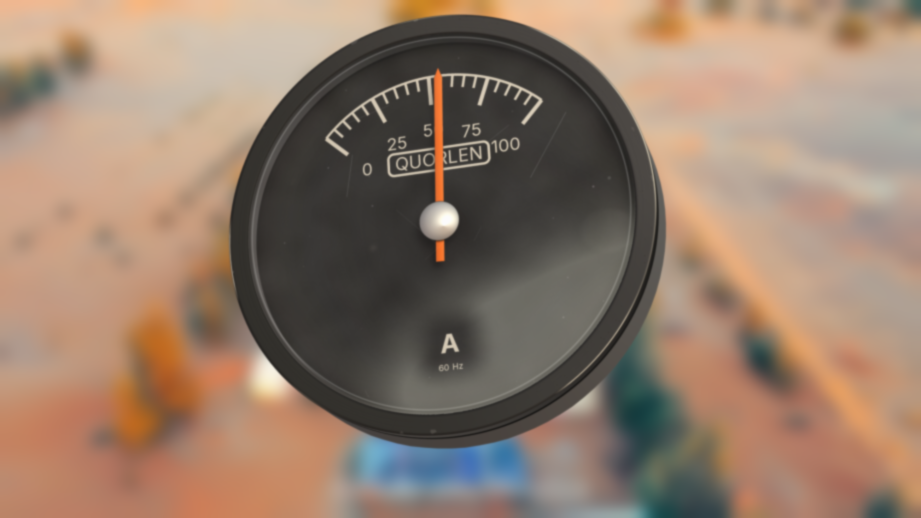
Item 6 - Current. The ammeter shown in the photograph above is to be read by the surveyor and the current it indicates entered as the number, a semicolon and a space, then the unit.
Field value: 55; A
